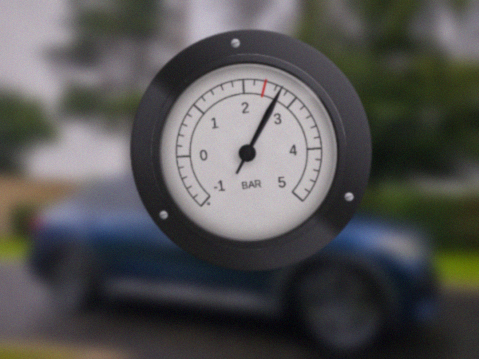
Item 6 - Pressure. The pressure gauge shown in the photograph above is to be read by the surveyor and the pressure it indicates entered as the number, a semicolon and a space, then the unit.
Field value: 2.7; bar
